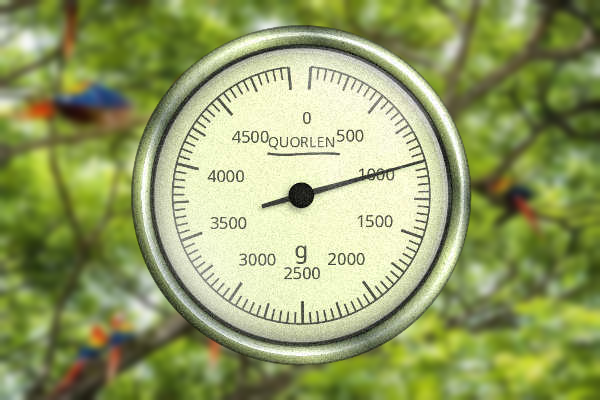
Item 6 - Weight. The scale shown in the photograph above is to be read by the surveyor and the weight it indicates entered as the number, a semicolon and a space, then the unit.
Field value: 1000; g
